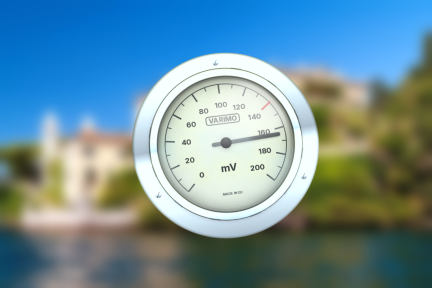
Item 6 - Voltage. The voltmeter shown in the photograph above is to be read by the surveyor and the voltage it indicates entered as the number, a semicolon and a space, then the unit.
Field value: 165; mV
